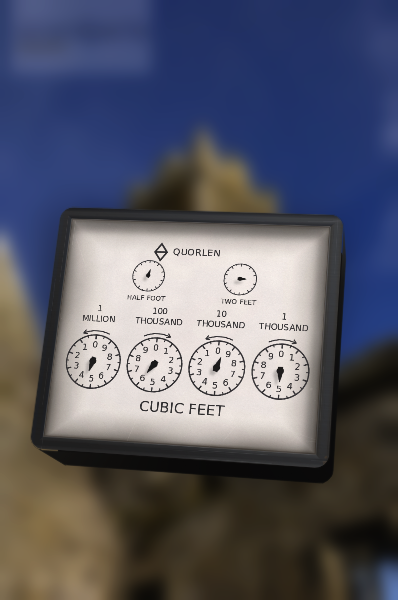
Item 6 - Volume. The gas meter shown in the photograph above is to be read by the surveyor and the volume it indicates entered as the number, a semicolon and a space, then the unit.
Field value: 459500; ft³
